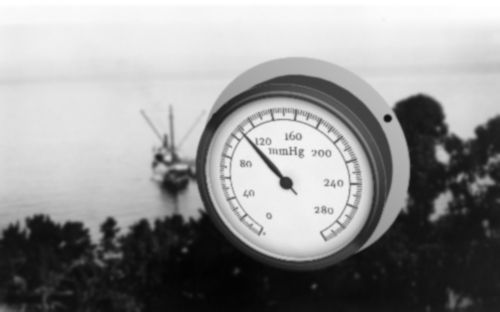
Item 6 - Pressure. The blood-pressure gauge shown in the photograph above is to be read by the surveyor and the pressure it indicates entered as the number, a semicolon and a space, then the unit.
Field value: 110; mmHg
